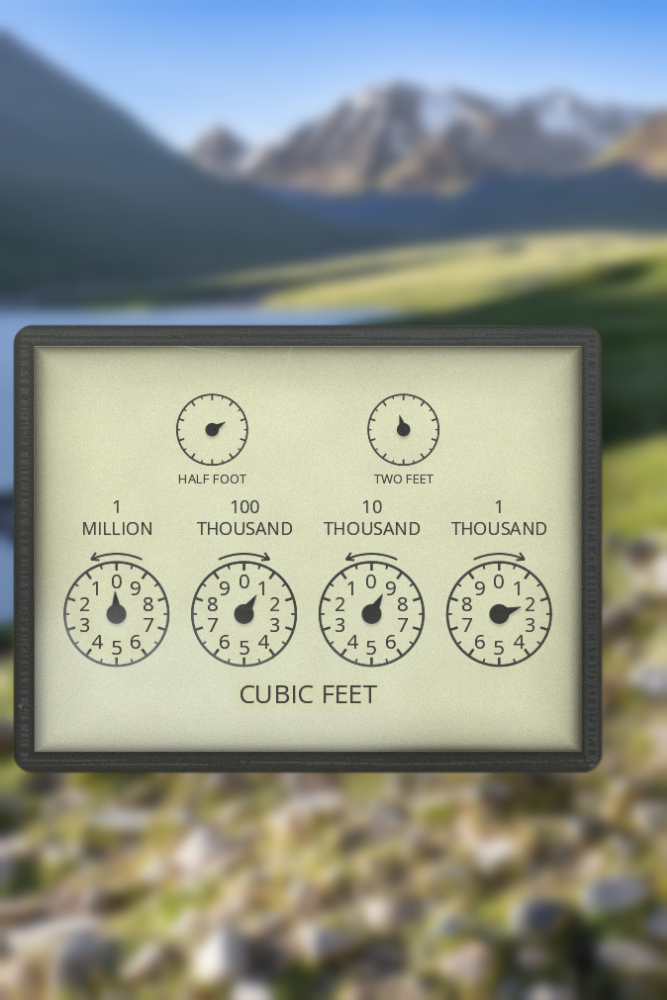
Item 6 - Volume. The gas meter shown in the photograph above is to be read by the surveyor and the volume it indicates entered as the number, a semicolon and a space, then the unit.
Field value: 9200; ft³
